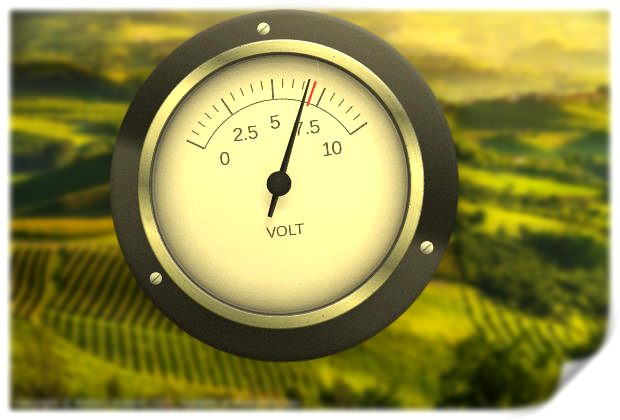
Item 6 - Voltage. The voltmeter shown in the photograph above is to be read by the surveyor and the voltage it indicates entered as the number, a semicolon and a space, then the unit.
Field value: 6.75; V
